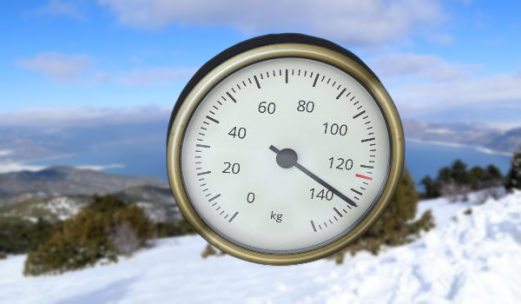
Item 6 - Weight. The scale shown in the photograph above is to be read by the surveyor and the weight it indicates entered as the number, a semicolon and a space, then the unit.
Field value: 134; kg
